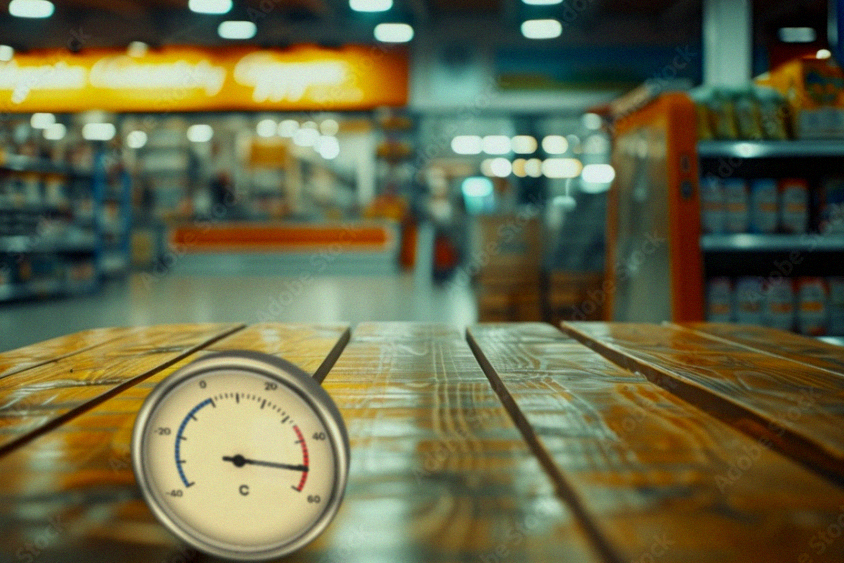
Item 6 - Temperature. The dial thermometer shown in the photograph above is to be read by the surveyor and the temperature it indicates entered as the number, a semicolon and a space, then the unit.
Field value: 50; °C
